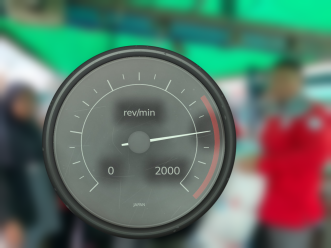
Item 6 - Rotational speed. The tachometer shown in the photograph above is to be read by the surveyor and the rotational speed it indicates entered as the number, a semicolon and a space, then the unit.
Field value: 1600; rpm
